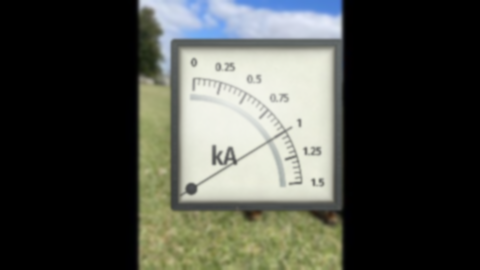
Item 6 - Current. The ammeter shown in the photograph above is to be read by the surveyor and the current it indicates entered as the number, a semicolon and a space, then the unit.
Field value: 1; kA
